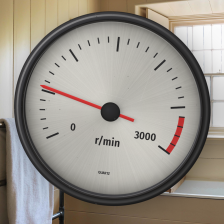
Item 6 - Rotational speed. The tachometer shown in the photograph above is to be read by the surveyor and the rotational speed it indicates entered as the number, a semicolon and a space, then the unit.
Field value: 550; rpm
